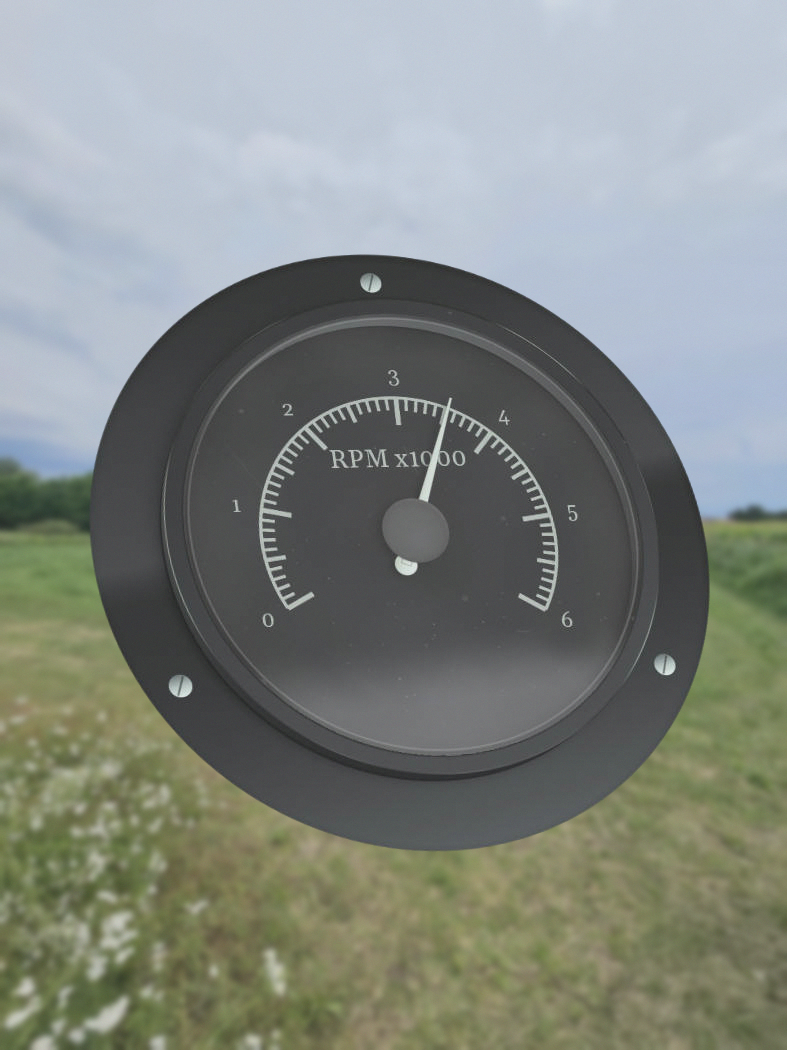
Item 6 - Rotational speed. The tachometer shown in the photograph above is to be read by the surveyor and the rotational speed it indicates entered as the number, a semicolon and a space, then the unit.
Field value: 3500; rpm
